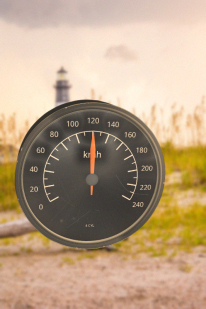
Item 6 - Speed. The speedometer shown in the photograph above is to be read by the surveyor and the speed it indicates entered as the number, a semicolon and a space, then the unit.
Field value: 120; km/h
